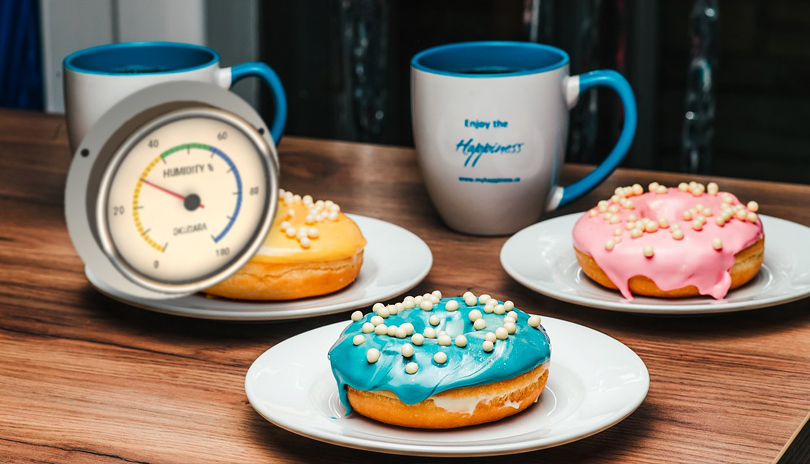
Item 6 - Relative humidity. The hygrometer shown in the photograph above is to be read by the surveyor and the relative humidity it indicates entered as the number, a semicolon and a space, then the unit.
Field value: 30; %
